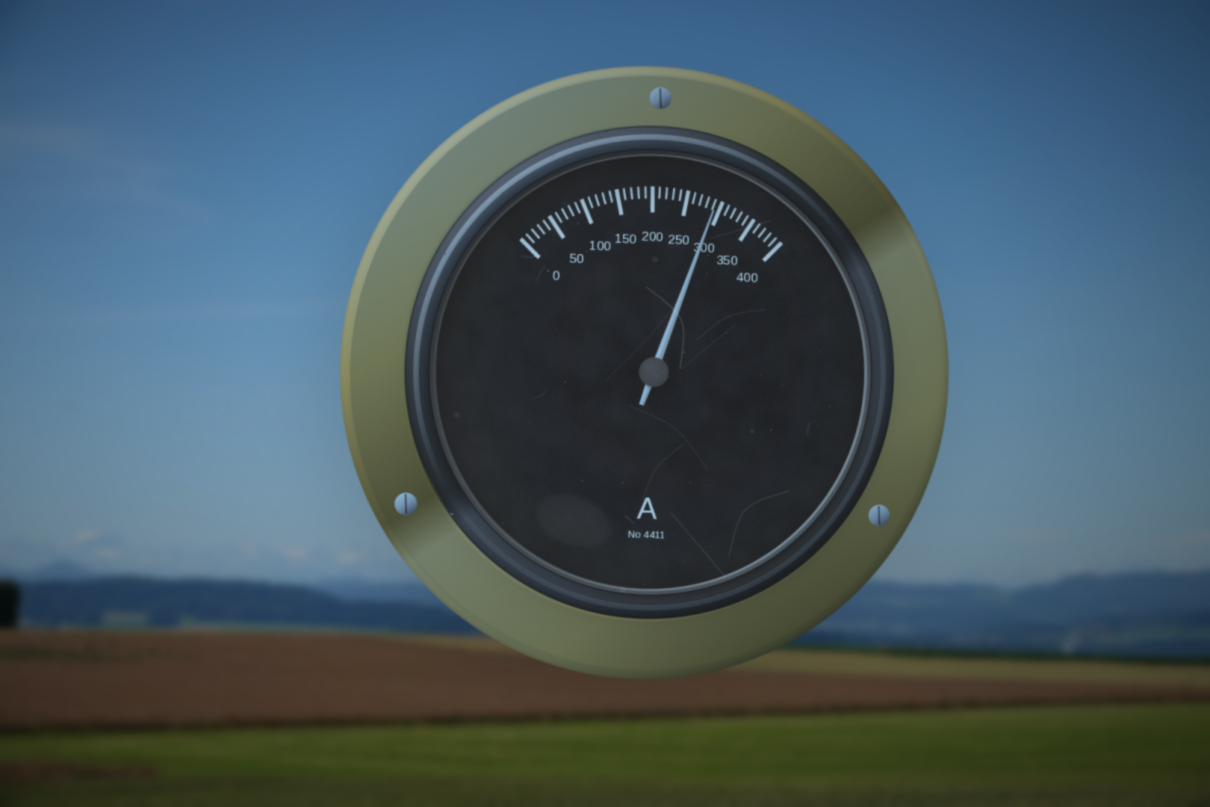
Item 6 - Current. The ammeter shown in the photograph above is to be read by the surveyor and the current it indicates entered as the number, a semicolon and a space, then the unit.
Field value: 290; A
